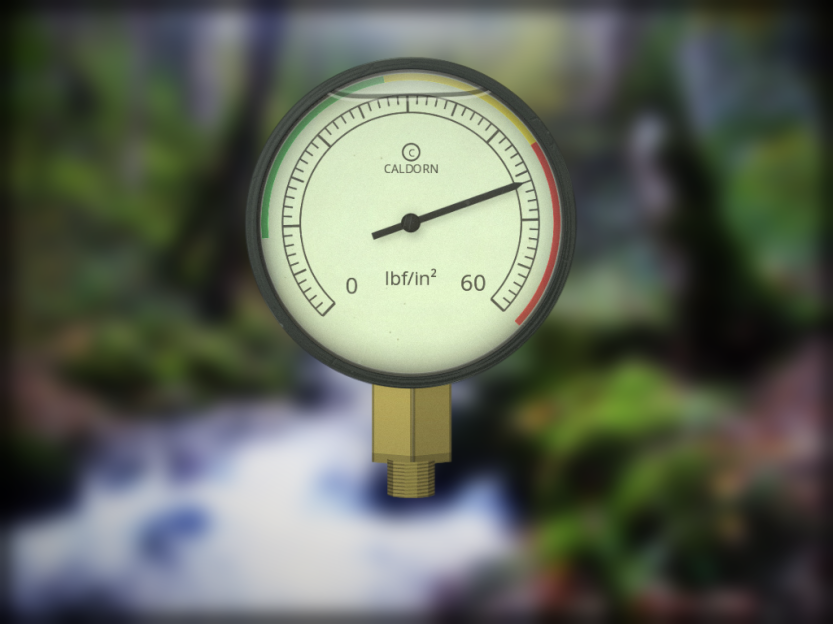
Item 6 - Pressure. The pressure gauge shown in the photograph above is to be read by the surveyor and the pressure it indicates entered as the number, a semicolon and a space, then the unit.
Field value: 46; psi
